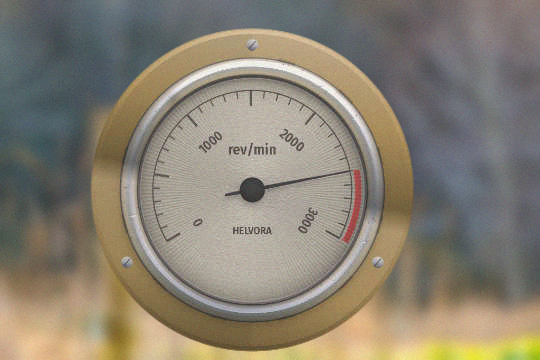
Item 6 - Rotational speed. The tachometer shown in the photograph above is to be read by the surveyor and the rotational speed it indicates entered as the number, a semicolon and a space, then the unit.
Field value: 2500; rpm
